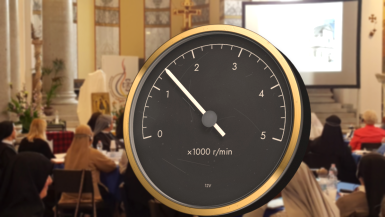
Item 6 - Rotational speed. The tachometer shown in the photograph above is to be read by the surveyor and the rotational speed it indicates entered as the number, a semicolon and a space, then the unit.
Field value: 1400; rpm
